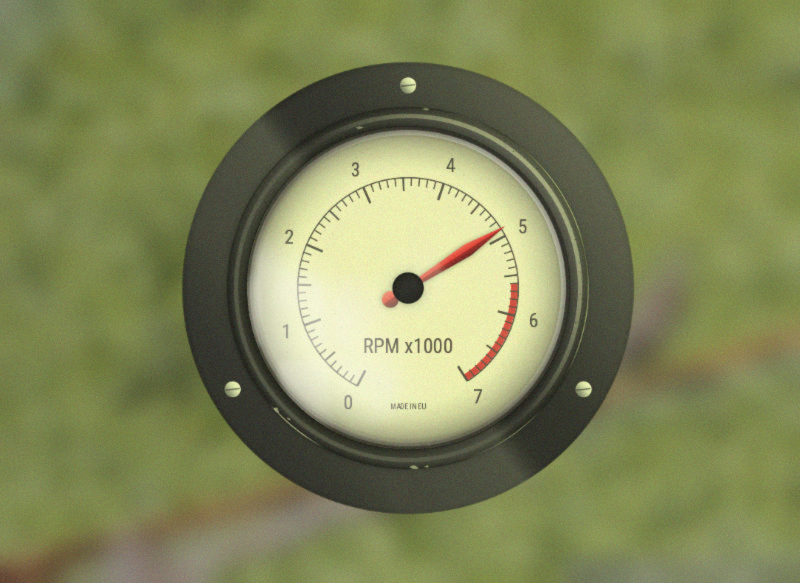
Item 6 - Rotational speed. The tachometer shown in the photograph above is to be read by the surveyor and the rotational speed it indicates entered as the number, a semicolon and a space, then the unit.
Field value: 4900; rpm
